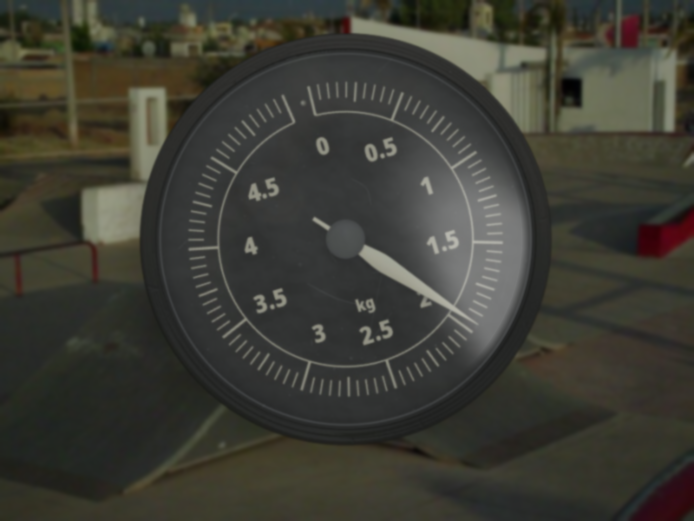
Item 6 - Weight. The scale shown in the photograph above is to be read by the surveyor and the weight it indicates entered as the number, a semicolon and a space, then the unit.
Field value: 1.95; kg
